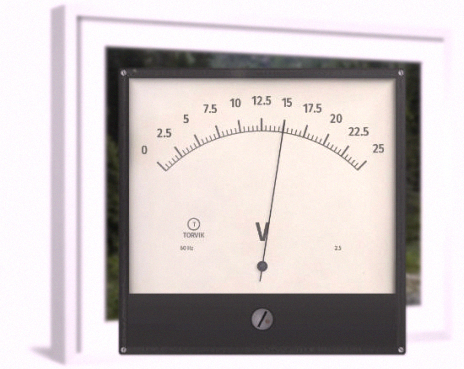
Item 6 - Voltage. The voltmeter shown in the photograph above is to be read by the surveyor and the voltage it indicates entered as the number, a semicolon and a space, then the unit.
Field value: 15; V
